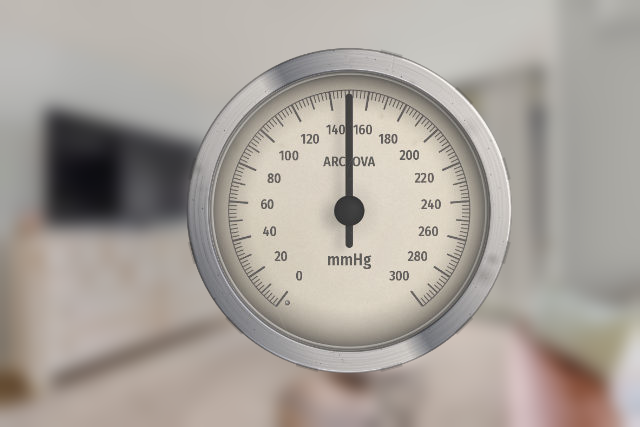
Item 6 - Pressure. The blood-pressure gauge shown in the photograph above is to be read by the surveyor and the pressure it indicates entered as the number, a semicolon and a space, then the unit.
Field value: 150; mmHg
